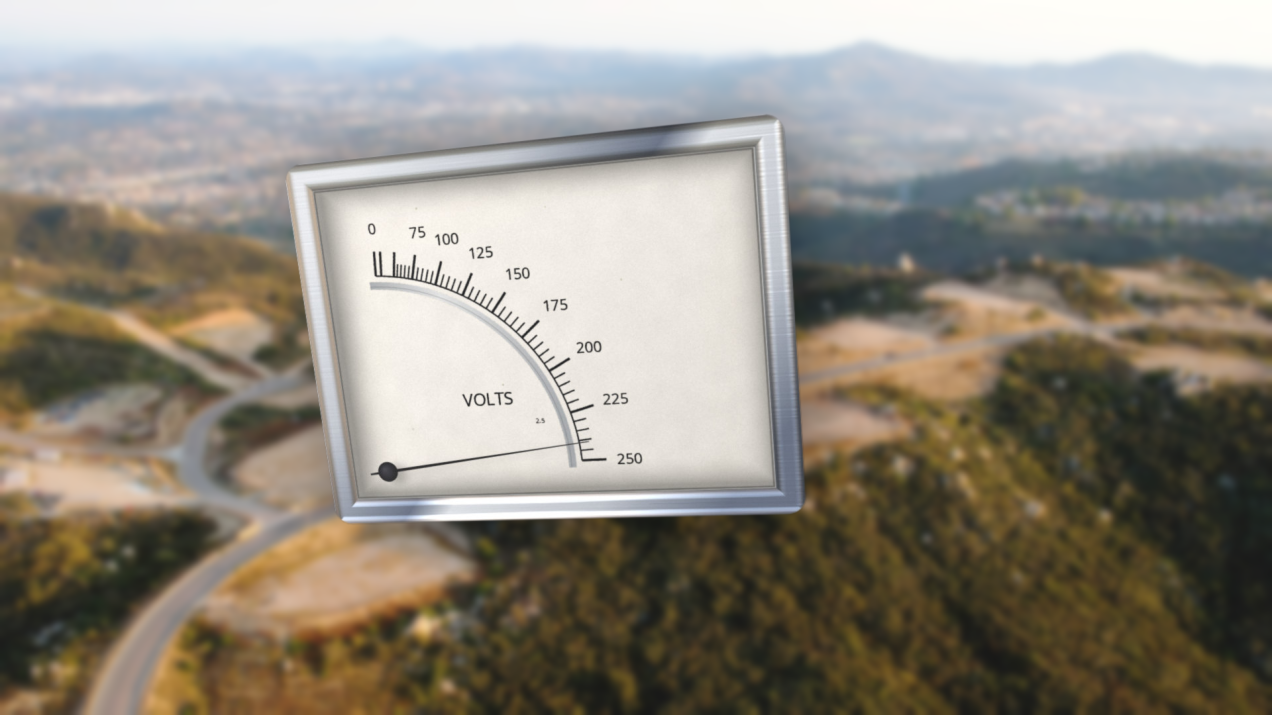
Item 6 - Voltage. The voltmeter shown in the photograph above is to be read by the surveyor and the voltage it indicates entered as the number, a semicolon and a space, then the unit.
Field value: 240; V
